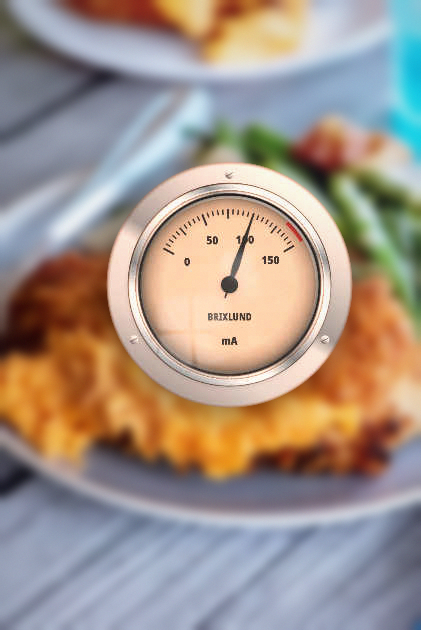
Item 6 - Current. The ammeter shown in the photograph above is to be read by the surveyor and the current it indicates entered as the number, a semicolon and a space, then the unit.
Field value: 100; mA
